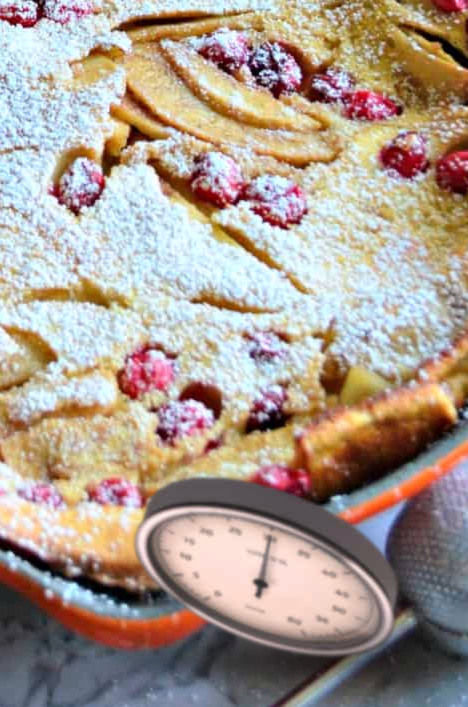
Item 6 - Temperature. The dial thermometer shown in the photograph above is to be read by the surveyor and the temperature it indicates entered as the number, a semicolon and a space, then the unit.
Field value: 30; °C
